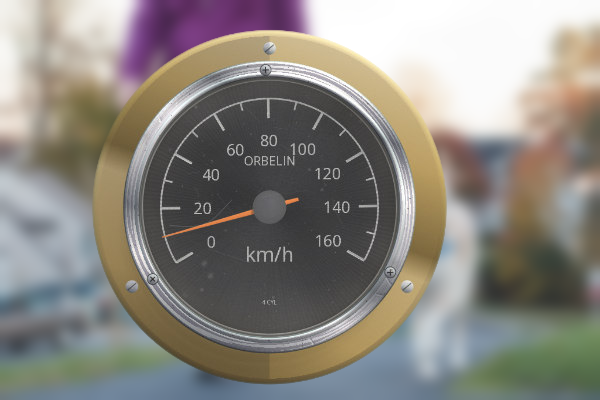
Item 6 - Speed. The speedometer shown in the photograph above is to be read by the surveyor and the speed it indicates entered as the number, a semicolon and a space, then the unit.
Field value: 10; km/h
